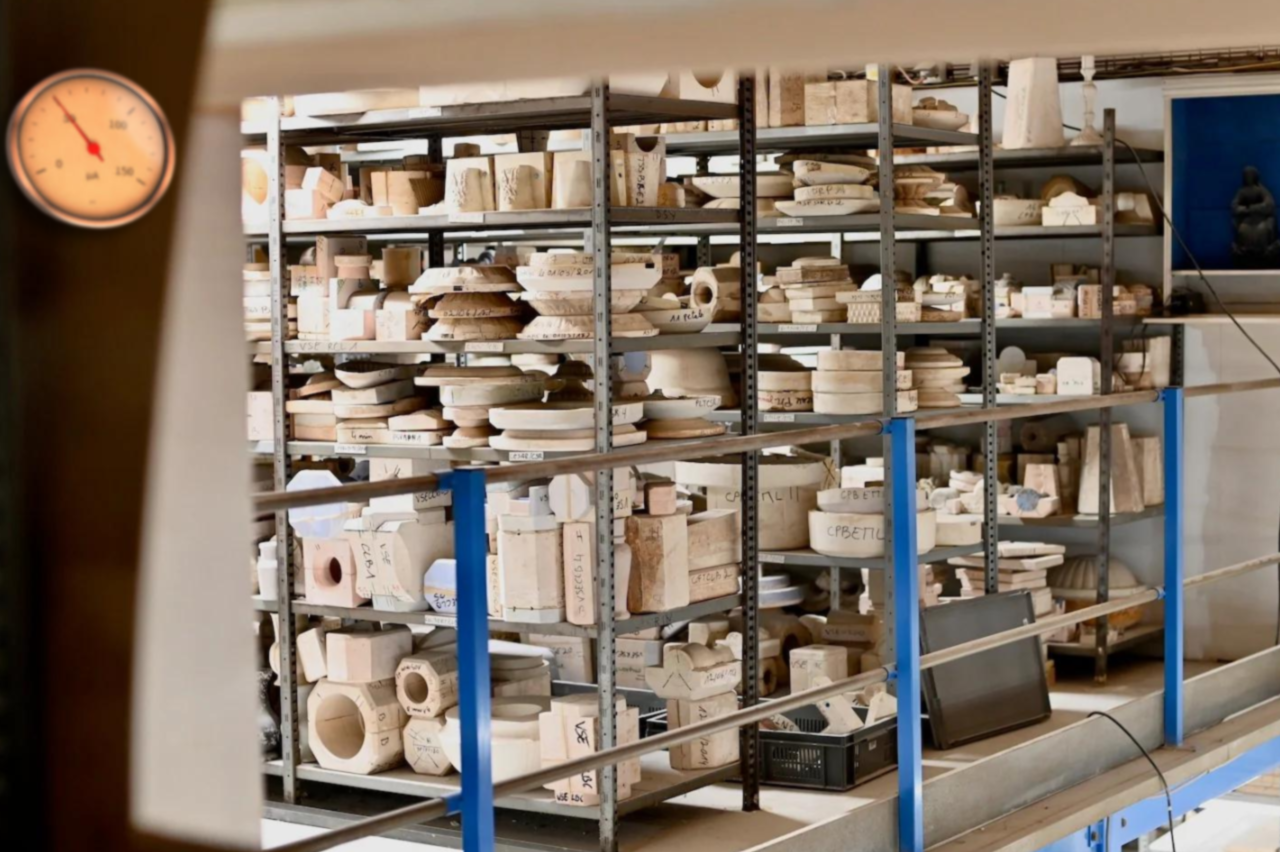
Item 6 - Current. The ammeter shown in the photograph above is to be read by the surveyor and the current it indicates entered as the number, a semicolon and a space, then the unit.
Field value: 50; µA
